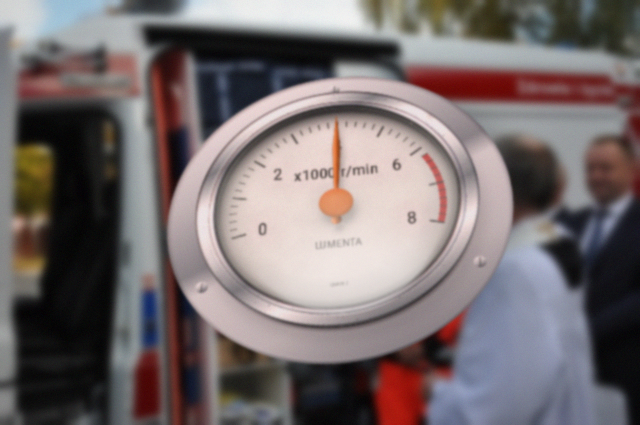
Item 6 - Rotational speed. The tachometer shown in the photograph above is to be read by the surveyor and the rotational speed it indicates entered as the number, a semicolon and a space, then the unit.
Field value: 4000; rpm
